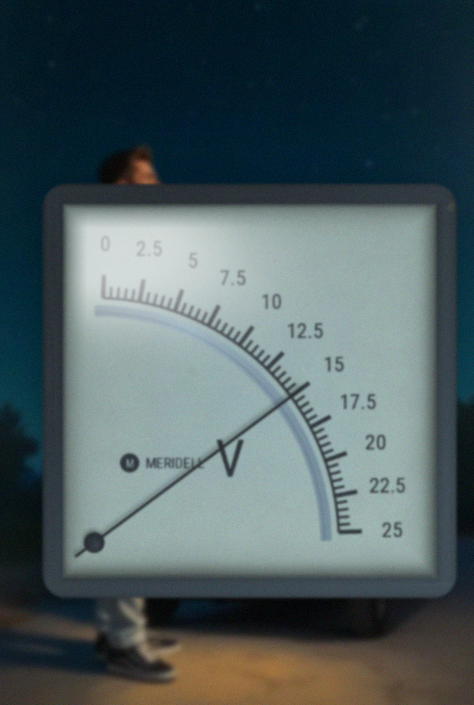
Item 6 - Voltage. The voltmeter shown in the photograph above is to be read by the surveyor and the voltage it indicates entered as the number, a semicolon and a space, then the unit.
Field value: 15; V
